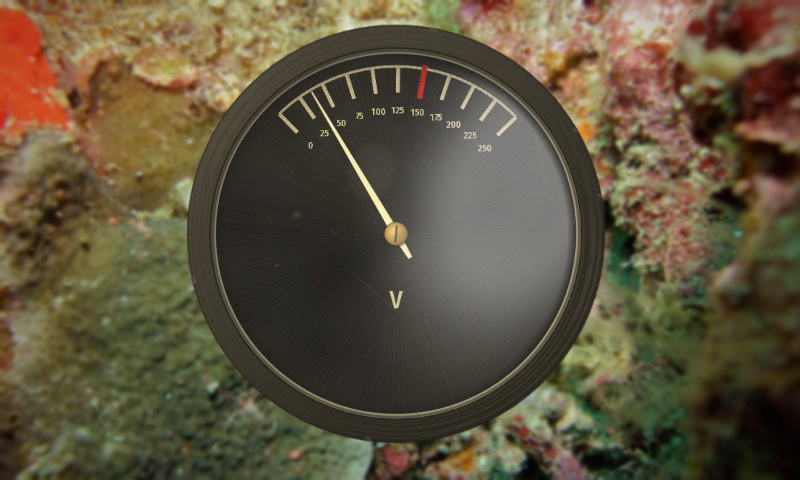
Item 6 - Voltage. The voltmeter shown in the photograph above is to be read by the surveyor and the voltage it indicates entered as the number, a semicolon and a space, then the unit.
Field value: 37.5; V
